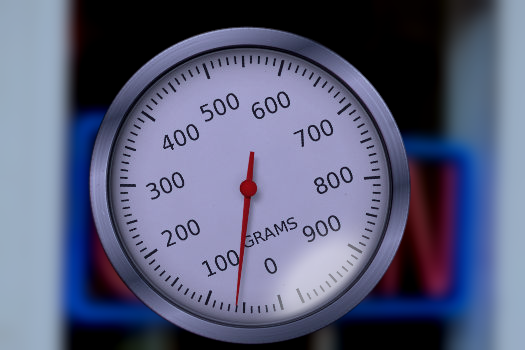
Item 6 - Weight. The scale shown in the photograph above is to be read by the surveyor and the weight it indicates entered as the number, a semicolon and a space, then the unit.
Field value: 60; g
